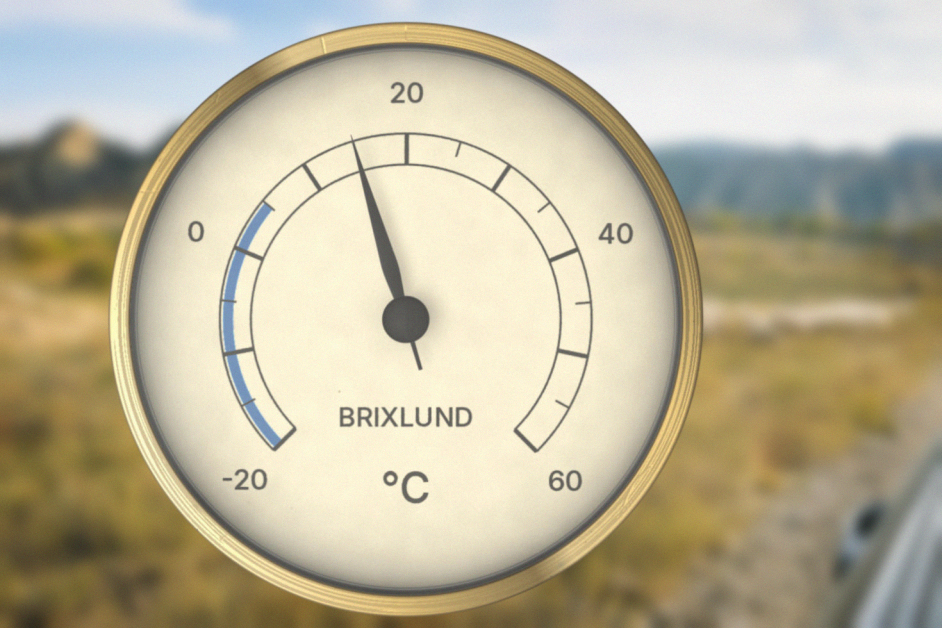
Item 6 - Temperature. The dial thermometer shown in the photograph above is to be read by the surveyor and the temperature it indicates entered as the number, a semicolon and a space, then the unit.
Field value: 15; °C
